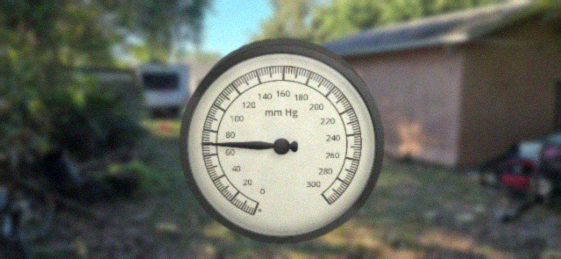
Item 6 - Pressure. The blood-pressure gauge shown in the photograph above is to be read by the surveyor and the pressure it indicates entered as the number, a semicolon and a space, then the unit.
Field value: 70; mmHg
